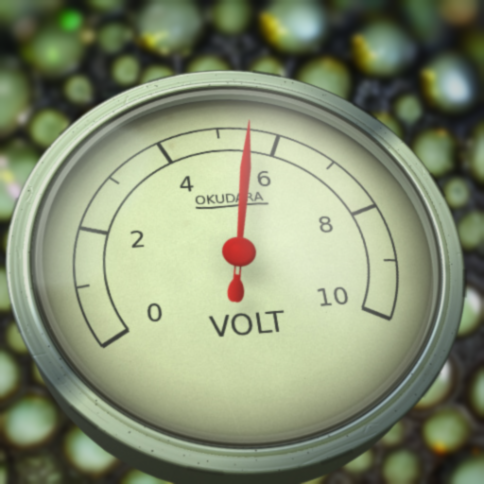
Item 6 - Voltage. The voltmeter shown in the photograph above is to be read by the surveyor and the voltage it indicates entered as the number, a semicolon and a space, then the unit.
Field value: 5.5; V
